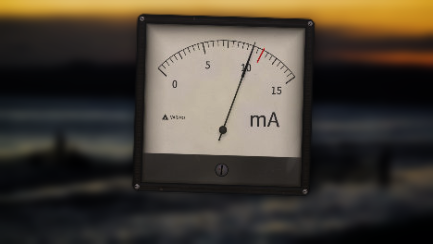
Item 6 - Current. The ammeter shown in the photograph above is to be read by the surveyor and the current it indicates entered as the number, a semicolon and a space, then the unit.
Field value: 10; mA
